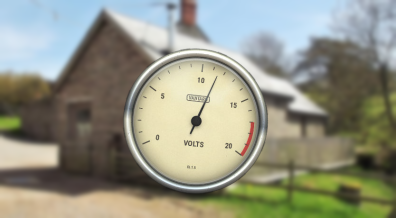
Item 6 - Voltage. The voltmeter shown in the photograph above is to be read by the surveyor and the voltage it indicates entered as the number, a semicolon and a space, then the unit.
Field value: 11.5; V
